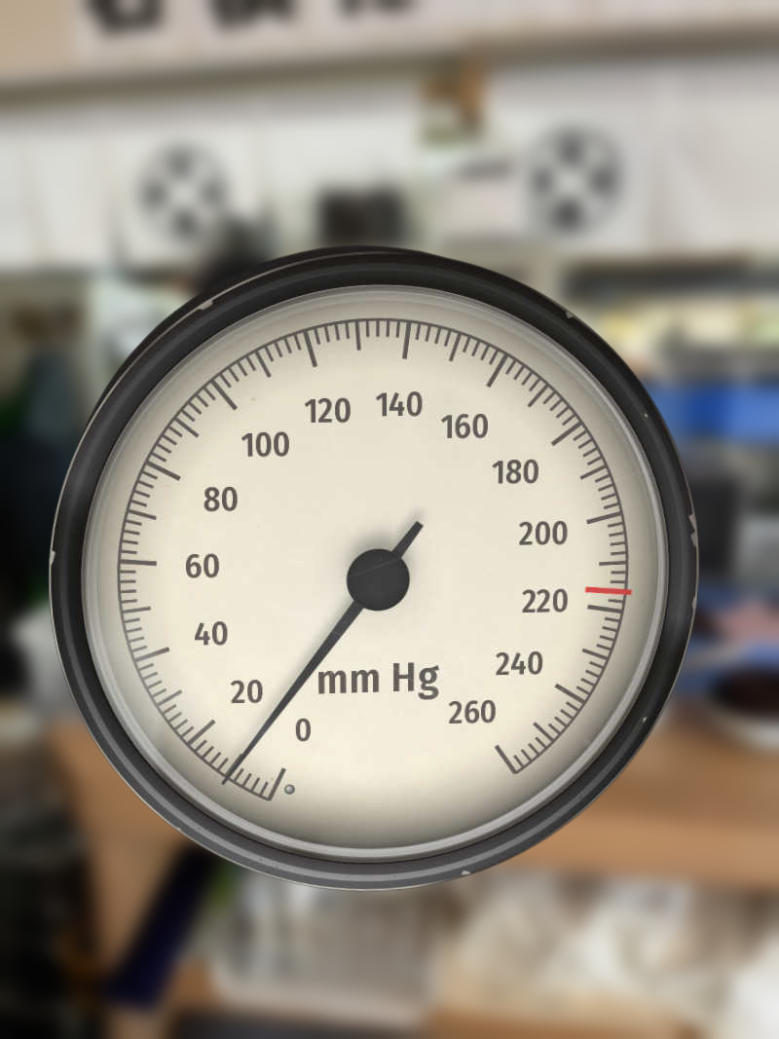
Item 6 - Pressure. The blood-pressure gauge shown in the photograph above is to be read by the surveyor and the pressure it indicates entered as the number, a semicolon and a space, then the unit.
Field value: 10; mmHg
